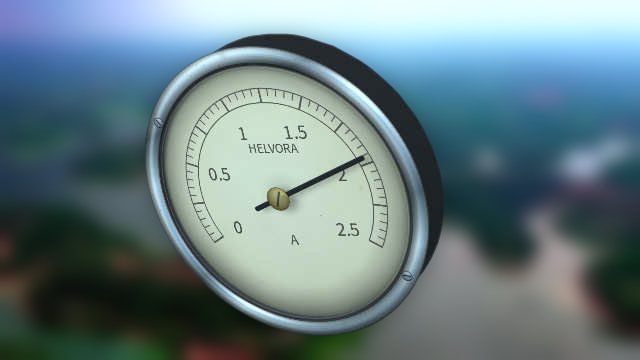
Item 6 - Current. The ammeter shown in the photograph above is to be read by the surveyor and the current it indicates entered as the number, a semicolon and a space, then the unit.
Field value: 1.95; A
